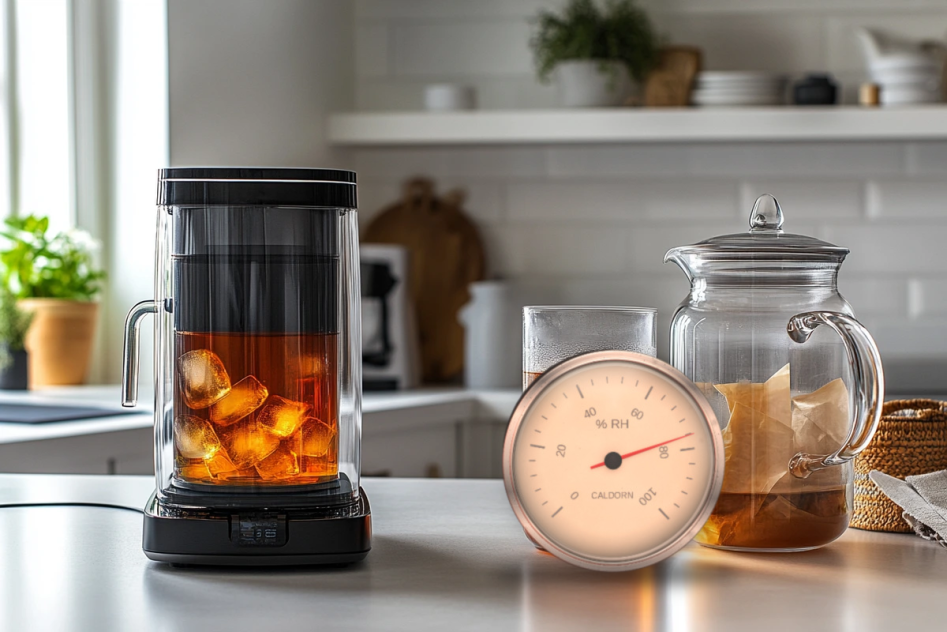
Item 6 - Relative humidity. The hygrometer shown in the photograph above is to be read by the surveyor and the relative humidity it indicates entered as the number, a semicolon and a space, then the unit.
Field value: 76; %
